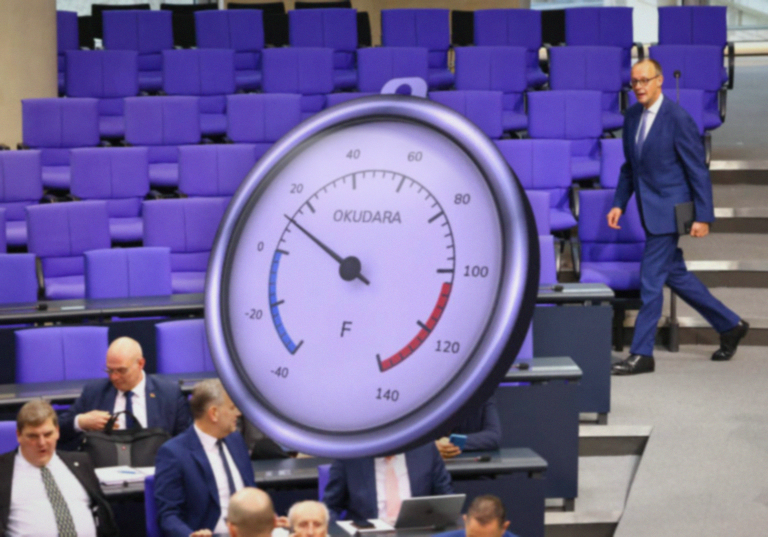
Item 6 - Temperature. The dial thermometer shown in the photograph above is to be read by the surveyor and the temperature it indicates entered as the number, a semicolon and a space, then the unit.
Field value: 12; °F
